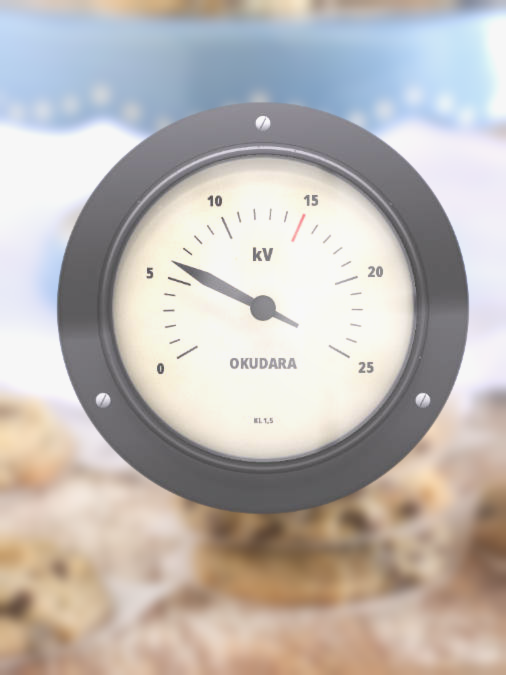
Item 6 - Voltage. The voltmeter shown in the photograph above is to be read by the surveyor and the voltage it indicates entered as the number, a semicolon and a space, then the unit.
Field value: 6; kV
